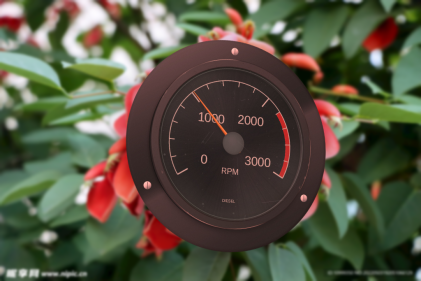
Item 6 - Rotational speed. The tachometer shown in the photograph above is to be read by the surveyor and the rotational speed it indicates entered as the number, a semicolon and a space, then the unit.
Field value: 1000; rpm
